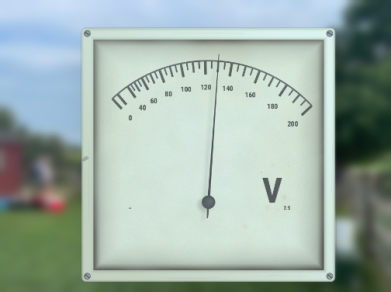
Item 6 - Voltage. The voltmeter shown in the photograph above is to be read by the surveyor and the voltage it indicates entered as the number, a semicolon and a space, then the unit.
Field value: 130; V
